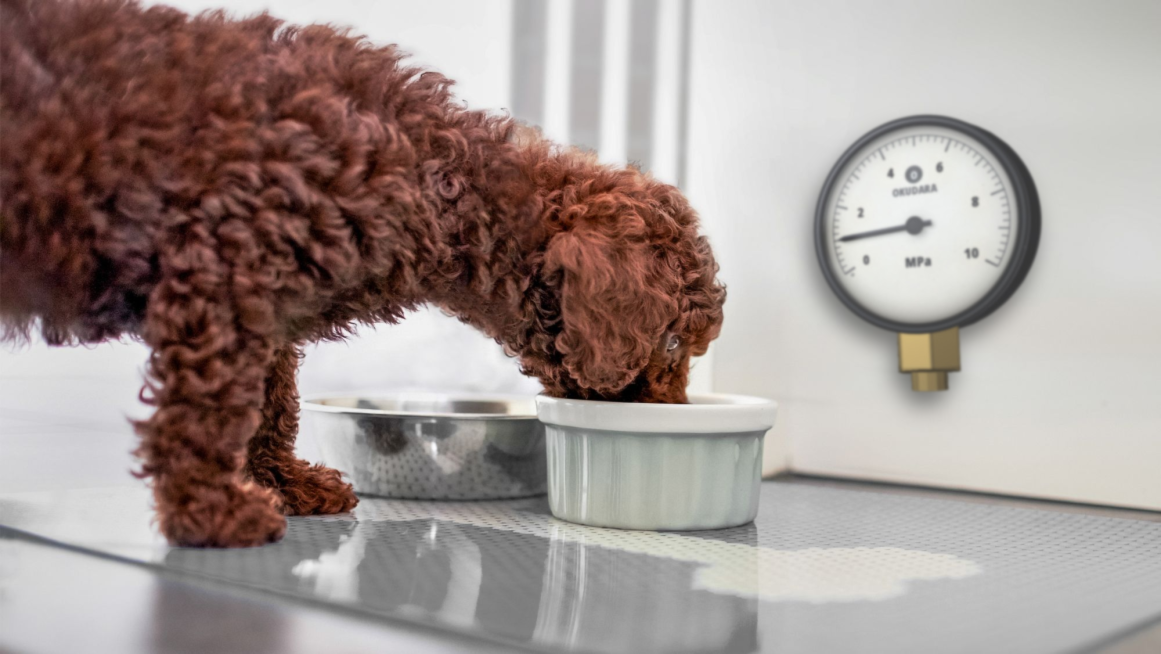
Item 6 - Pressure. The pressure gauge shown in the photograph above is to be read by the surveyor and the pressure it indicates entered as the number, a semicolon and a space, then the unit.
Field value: 1; MPa
